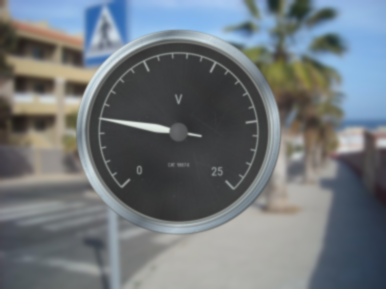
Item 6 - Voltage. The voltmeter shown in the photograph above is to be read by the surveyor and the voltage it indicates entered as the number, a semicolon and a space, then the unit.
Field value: 5; V
